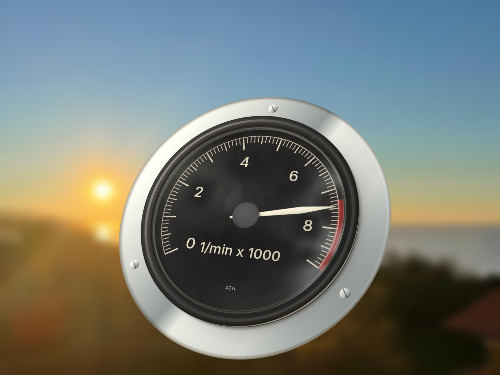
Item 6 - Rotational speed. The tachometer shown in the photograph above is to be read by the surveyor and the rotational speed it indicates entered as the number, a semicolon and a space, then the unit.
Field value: 7500; rpm
